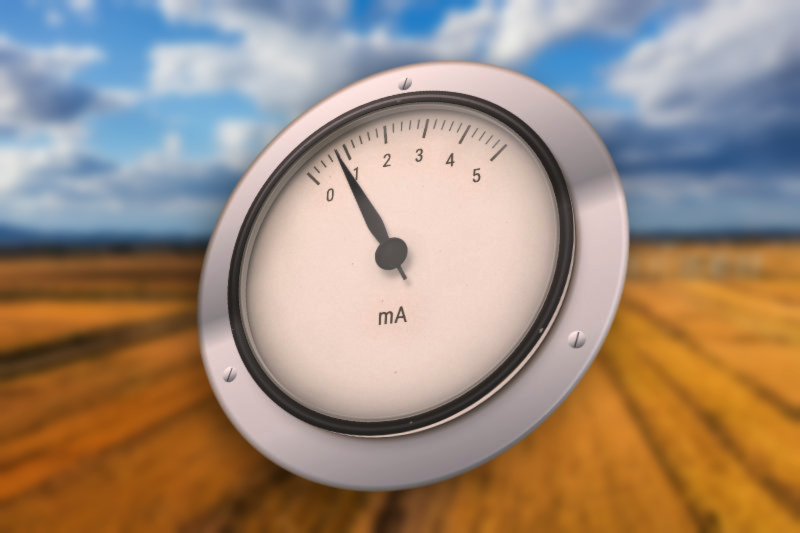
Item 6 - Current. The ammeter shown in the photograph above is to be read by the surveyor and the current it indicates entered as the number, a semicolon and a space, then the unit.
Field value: 0.8; mA
